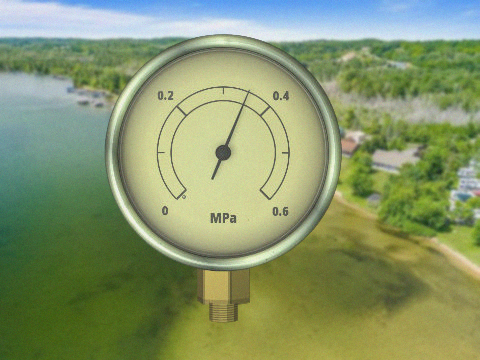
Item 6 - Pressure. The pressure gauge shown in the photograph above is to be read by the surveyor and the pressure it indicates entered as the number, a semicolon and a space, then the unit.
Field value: 0.35; MPa
